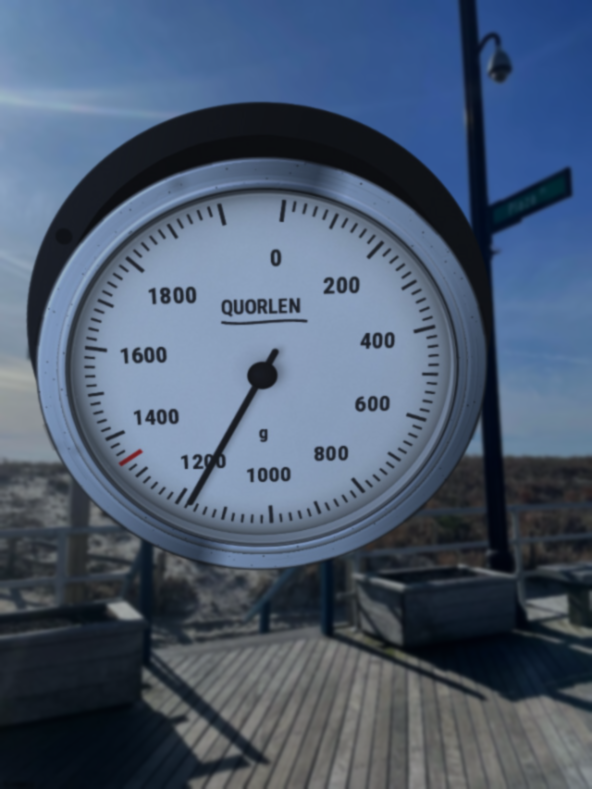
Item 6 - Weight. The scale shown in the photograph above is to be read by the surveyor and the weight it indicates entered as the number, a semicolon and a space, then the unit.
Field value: 1180; g
